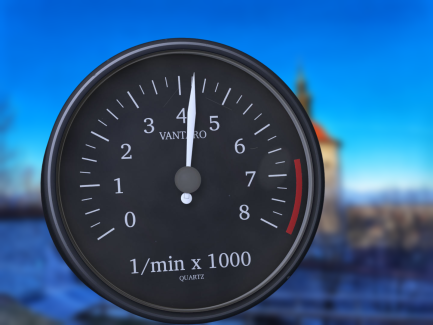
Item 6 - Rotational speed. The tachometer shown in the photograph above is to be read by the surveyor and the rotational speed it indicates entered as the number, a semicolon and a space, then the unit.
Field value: 4250; rpm
